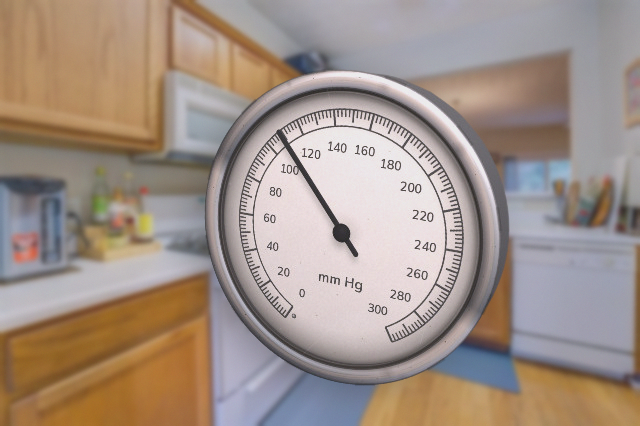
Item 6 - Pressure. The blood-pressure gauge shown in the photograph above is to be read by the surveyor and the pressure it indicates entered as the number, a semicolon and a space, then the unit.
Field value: 110; mmHg
